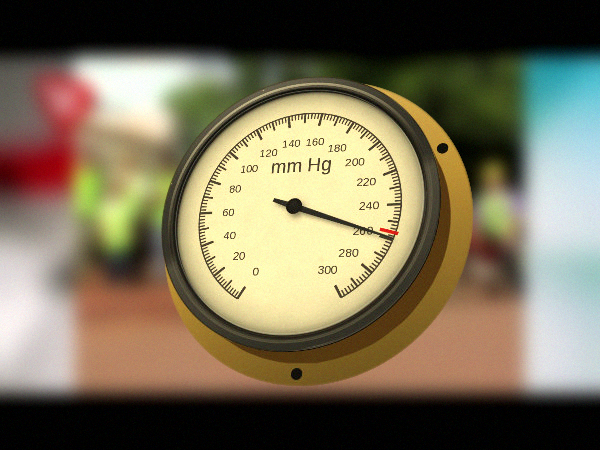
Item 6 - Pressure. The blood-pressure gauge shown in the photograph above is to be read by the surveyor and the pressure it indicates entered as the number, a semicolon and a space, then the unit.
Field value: 260; mmHg
